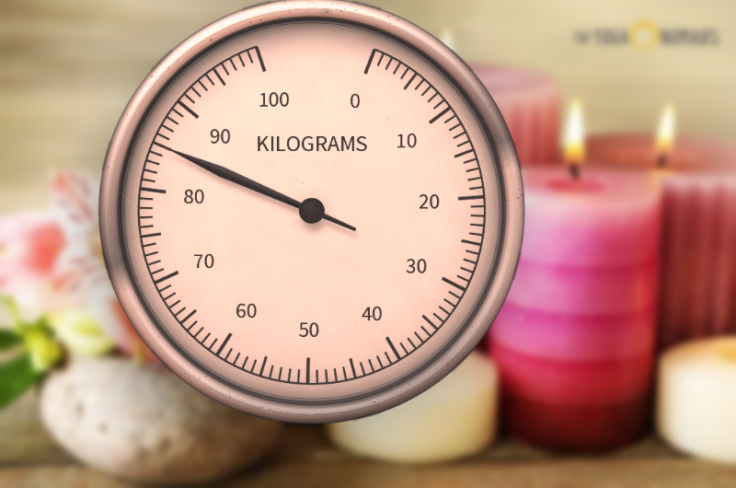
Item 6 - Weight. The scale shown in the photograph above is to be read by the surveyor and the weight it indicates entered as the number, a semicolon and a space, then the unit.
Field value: 85; kg
